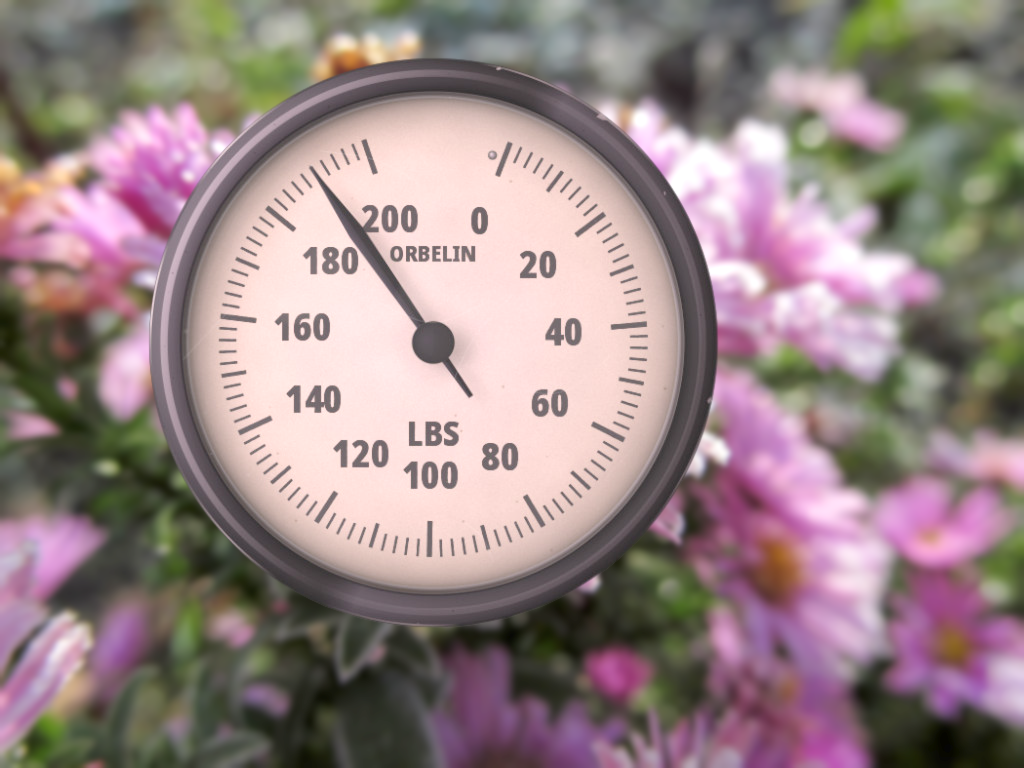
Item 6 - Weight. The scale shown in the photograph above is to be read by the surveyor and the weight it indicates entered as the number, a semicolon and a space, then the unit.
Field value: 190; lb
